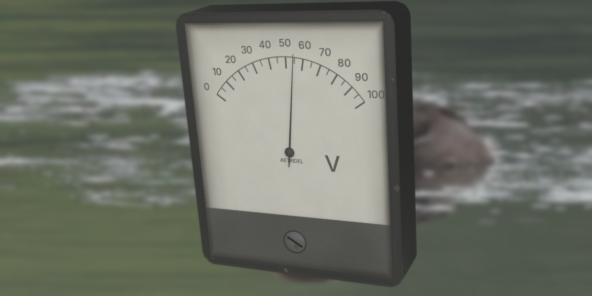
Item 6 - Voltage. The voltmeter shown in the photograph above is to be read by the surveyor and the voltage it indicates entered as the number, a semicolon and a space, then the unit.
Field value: 55; V
